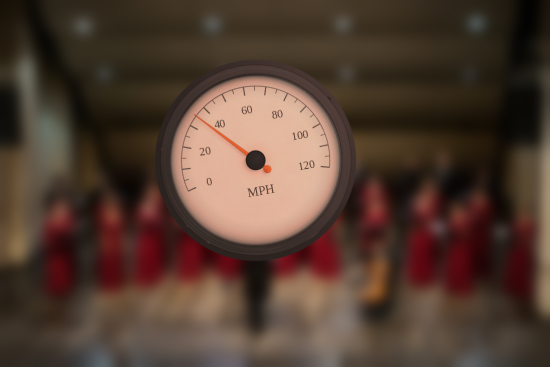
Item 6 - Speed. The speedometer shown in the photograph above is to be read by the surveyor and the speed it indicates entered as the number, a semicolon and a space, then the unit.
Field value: 35; mph
